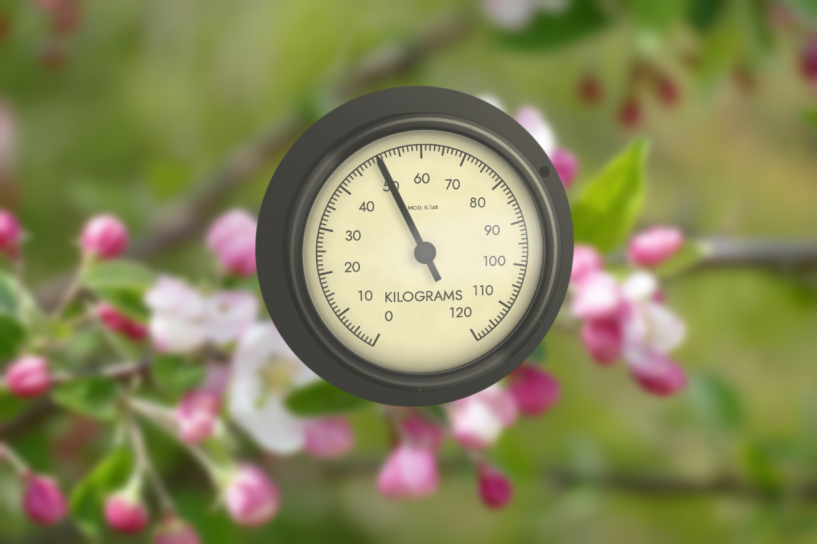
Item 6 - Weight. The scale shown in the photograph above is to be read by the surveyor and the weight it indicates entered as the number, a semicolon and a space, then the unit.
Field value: 50; kg
